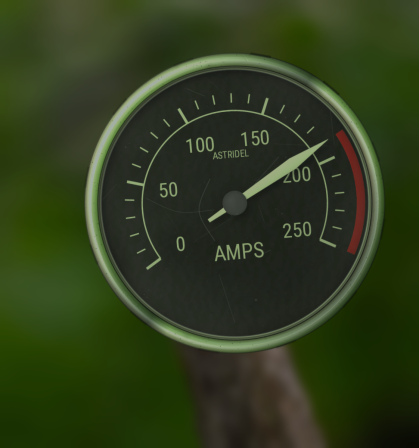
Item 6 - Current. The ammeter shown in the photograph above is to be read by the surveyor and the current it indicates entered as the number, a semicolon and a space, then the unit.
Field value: 190; A
